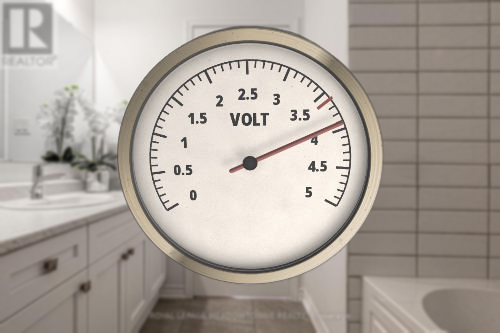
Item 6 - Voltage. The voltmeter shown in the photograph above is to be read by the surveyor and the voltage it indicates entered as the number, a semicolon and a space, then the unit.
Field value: 3.9; V
